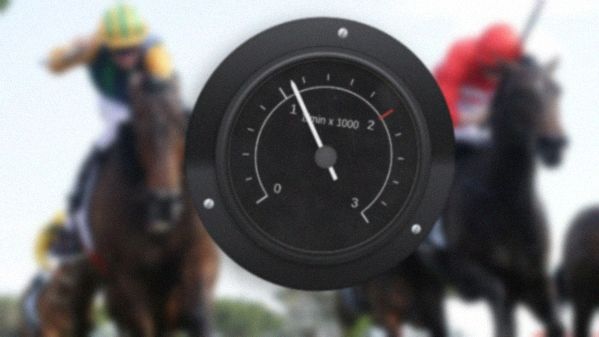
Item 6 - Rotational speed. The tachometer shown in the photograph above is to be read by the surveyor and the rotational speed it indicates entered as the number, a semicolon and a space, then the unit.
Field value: 1100; rpm
